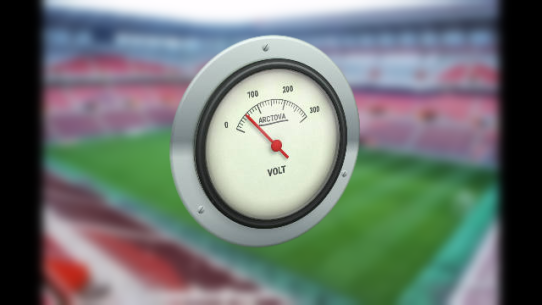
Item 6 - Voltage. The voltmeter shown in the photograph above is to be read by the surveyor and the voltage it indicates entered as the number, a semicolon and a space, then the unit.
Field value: 50; V
